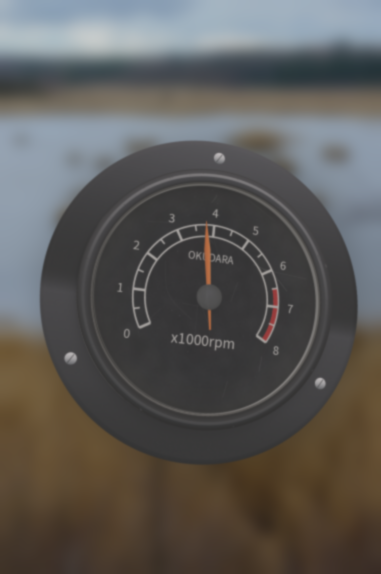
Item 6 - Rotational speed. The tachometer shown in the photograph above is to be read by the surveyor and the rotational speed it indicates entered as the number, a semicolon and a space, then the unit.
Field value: 3750; rpm
